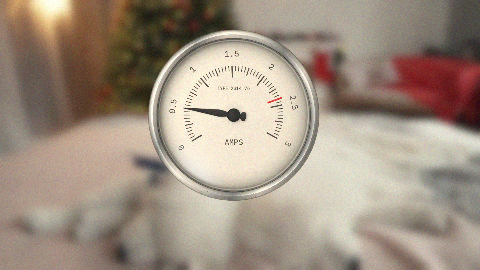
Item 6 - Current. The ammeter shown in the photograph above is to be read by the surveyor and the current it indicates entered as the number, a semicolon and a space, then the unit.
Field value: 0.5; A
